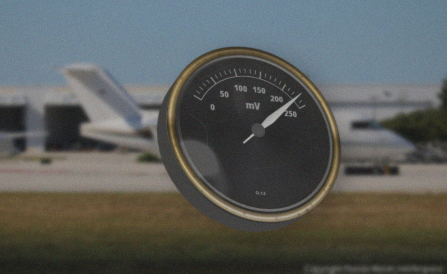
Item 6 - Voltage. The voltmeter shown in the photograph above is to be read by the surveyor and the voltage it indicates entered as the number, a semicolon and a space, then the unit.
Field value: 230; mV
